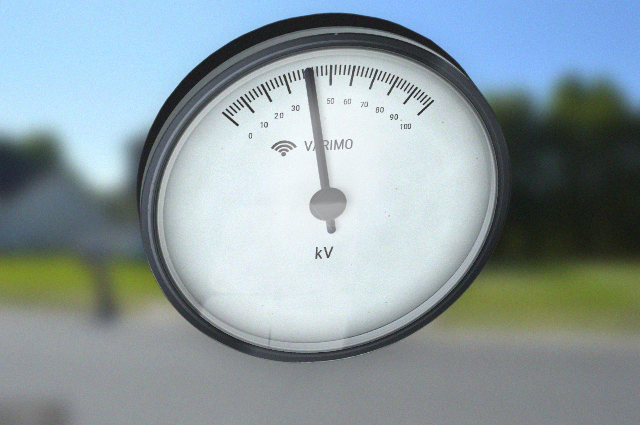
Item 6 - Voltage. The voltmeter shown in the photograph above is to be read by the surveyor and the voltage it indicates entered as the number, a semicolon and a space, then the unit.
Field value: 40; kV
